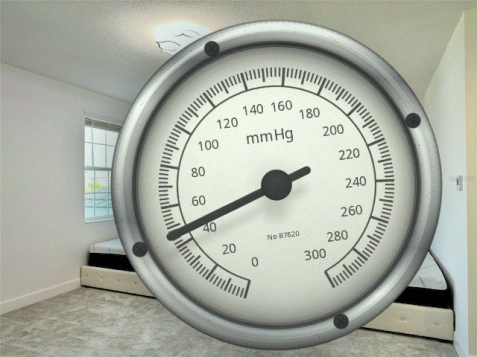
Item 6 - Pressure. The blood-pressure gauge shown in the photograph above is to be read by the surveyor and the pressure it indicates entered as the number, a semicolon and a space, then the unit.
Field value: 46; mmHg
